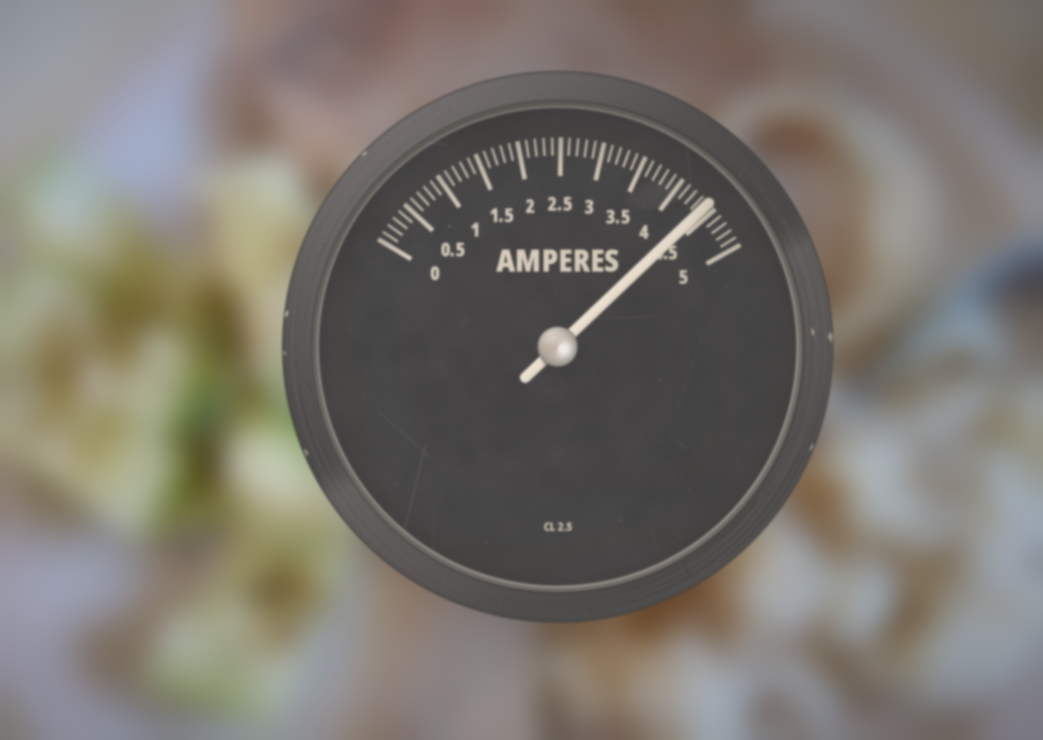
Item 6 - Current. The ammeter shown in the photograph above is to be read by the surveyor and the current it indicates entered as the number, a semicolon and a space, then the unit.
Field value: 4.4; A
